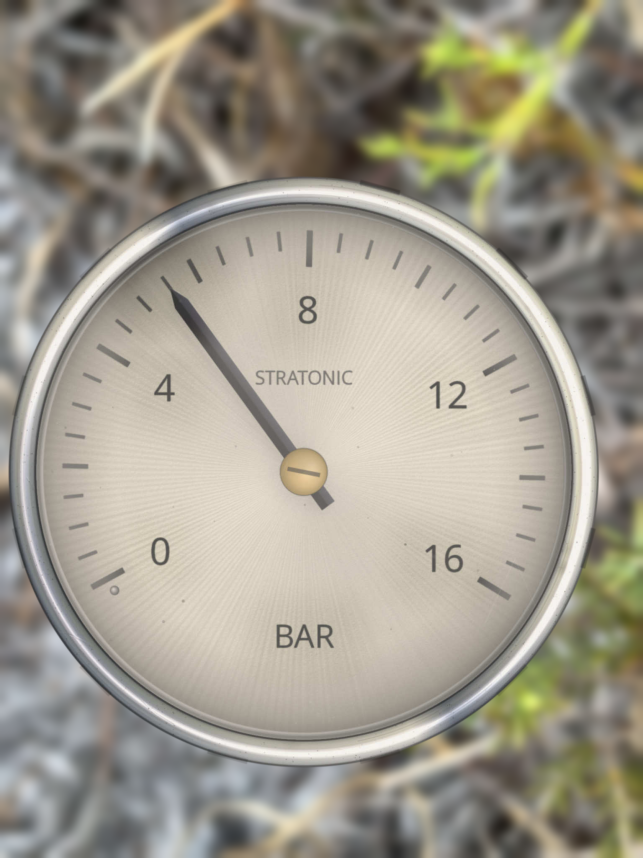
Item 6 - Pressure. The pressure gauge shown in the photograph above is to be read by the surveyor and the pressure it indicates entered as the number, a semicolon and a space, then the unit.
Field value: 5.5; bar
